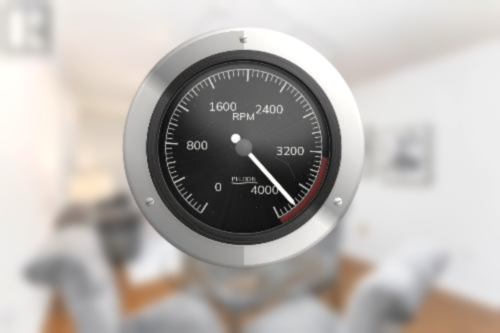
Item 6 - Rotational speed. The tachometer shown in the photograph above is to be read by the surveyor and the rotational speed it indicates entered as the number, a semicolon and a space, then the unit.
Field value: 3800; rpm
